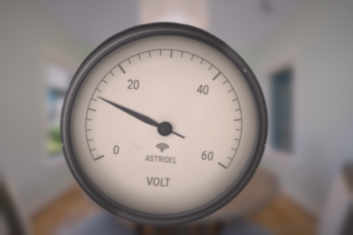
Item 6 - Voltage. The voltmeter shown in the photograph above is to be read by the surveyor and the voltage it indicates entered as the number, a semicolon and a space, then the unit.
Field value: 13; V
